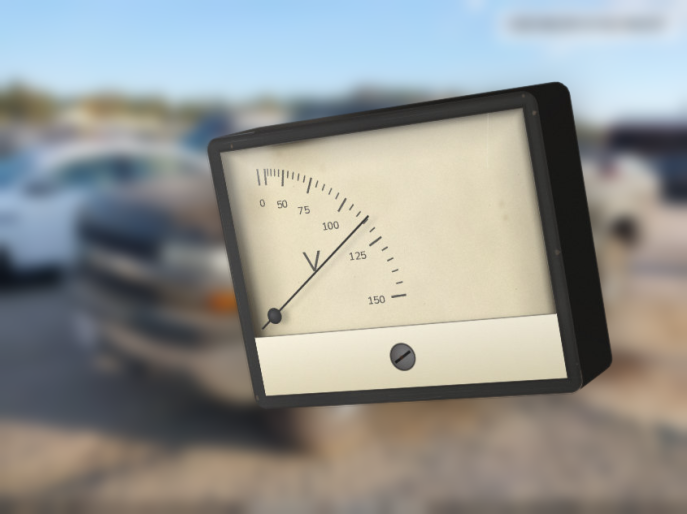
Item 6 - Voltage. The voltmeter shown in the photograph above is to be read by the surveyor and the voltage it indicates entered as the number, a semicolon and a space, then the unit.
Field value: 115; V
